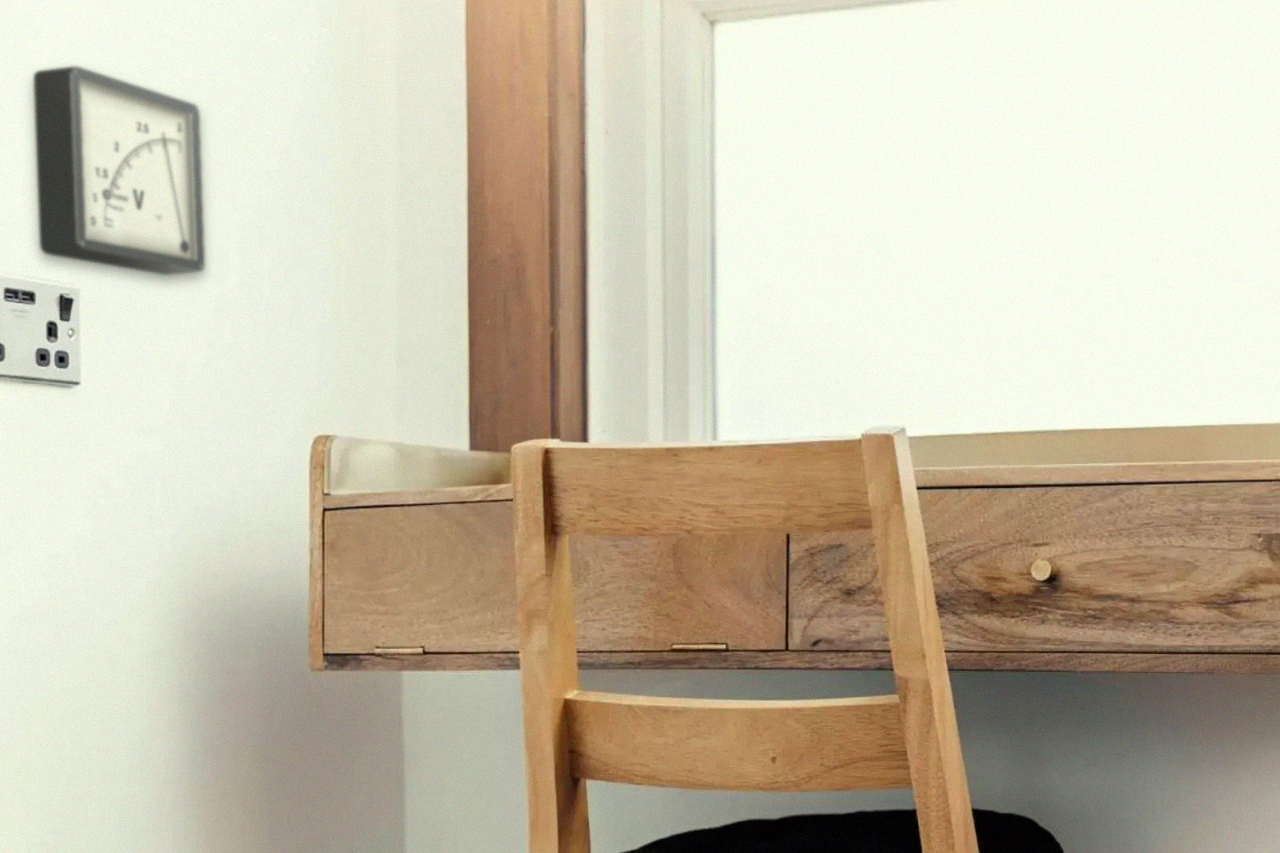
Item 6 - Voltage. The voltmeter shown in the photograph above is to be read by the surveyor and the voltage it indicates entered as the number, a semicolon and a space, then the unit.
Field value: 2.75; V
